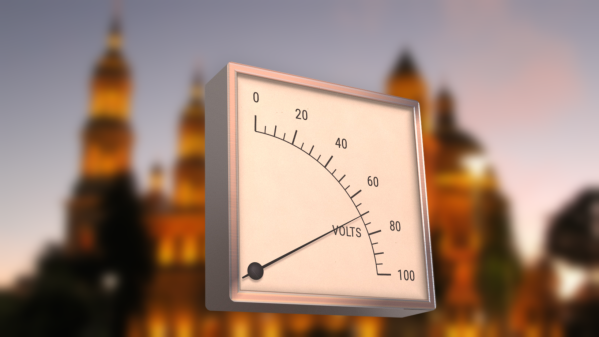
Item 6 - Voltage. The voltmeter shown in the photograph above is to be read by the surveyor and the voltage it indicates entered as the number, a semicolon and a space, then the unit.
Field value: 70; V
